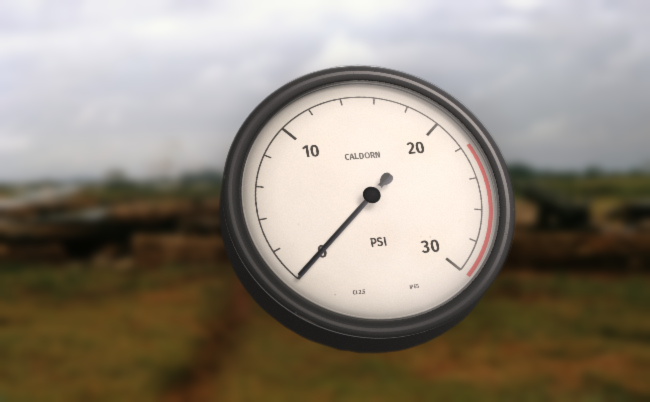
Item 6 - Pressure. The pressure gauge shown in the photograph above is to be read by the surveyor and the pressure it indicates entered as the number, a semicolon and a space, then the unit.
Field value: 0; psi
